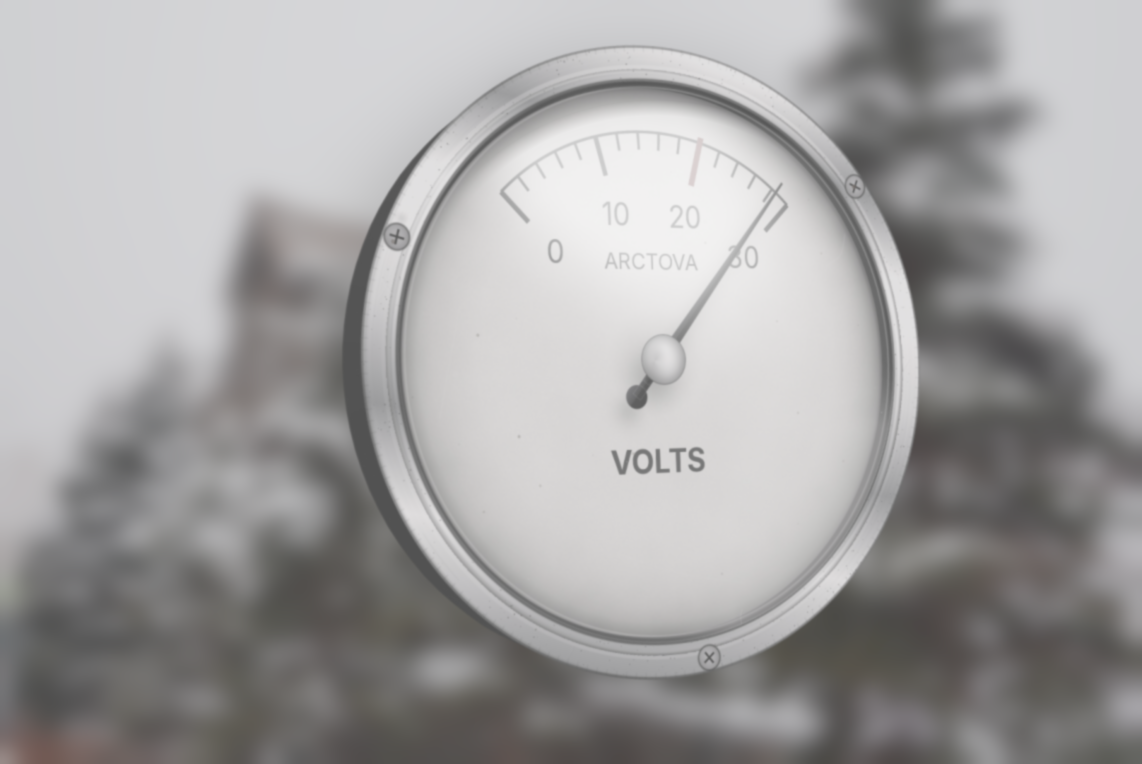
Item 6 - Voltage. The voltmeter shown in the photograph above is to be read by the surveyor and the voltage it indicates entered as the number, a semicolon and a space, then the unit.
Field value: 28; V
